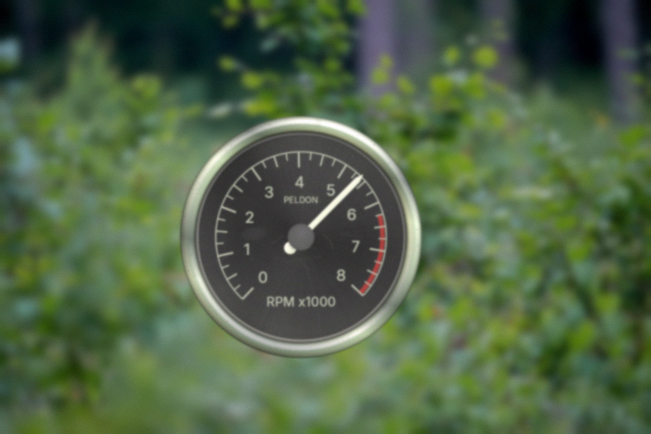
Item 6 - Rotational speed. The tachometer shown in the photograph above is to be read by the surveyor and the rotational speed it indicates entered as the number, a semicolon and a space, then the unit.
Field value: 5375; rpm
